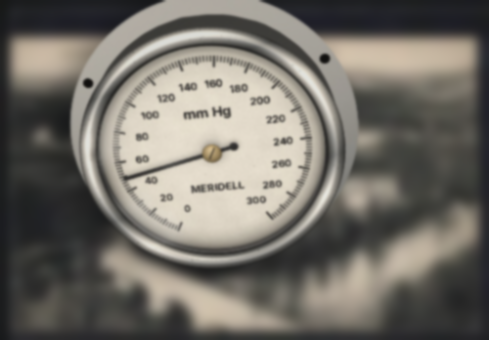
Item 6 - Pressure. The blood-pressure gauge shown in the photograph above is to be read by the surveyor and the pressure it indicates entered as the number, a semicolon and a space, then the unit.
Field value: 50; mmHg
